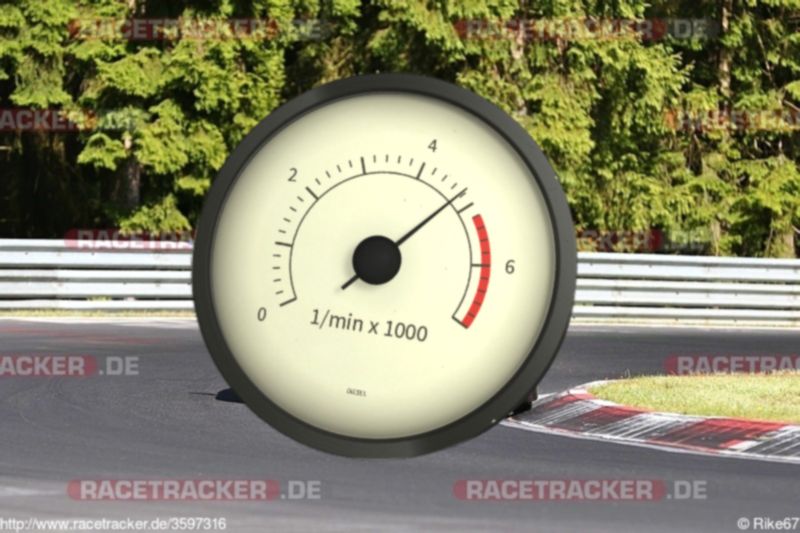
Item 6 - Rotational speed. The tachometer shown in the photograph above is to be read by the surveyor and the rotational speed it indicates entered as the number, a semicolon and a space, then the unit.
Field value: 4800; rpm
